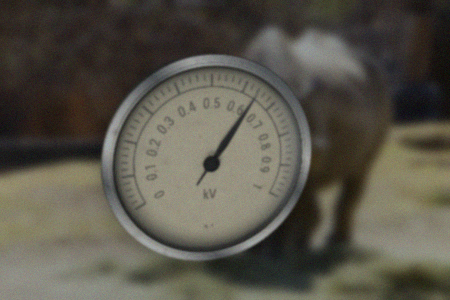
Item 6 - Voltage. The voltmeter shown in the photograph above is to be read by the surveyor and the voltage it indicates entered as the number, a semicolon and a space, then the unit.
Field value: 0.64; kV
